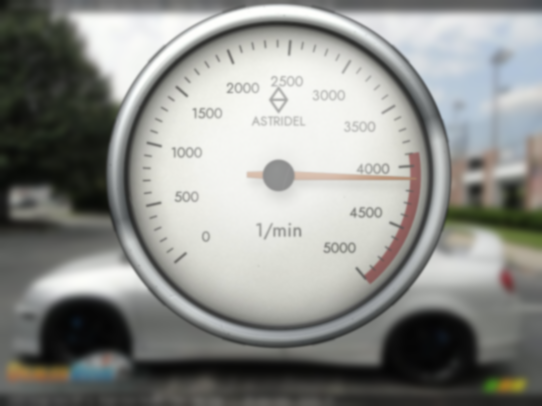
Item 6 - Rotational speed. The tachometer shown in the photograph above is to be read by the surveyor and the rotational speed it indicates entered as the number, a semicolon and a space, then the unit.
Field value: 4100; rpm
